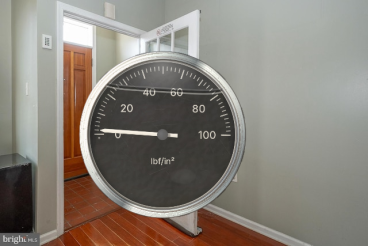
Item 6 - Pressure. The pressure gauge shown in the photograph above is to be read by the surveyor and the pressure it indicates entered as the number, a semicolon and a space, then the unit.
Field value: 2; psi
